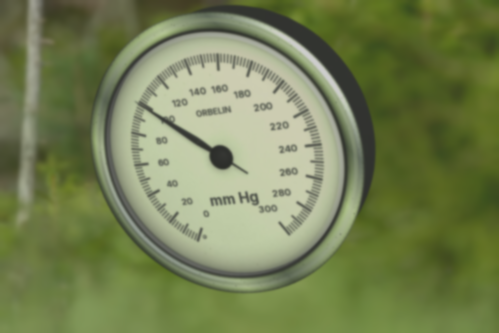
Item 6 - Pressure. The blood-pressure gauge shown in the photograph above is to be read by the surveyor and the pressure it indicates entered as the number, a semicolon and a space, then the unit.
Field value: 100; mmHg
